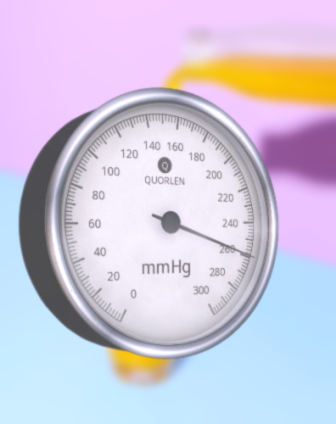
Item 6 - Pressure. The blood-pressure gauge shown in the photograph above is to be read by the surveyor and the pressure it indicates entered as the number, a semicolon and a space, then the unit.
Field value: 260; mmHg
